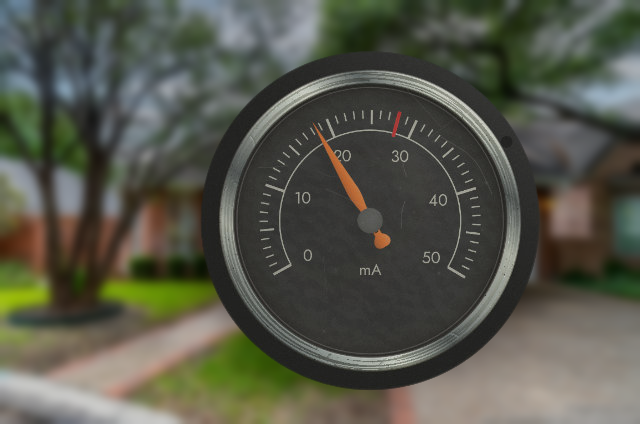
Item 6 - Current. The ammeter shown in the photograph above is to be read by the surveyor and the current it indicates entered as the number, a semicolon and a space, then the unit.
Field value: 18.5; mA
